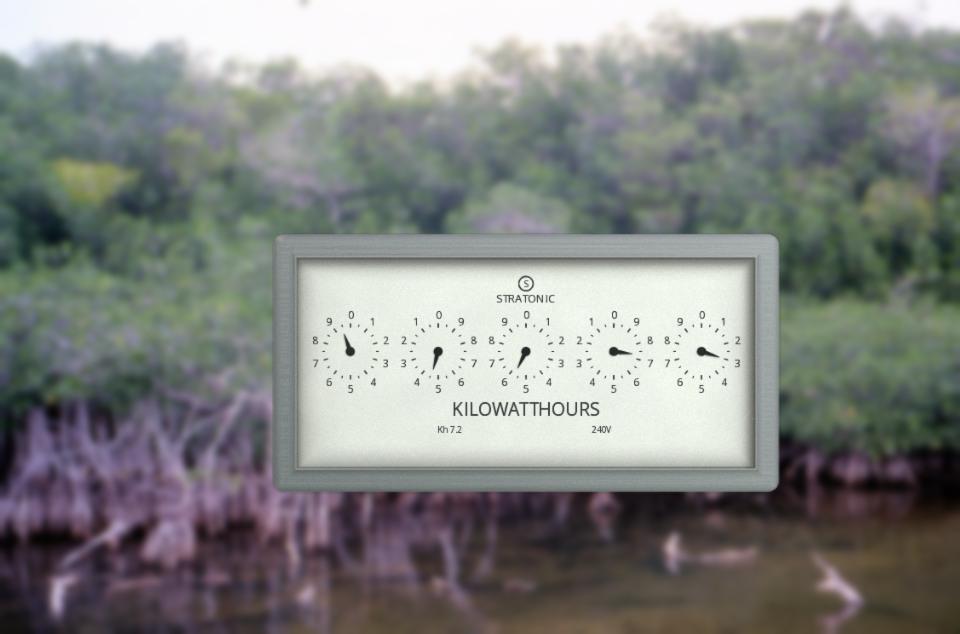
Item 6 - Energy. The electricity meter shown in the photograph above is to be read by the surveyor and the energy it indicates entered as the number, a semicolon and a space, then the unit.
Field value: 94573; kWh
